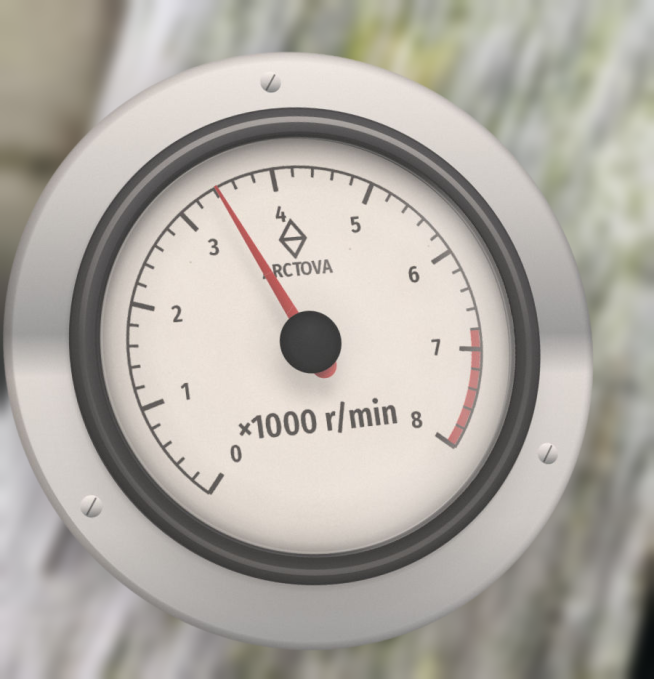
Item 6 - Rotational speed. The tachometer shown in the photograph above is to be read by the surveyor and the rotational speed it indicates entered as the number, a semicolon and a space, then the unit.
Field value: 3400; rpm
